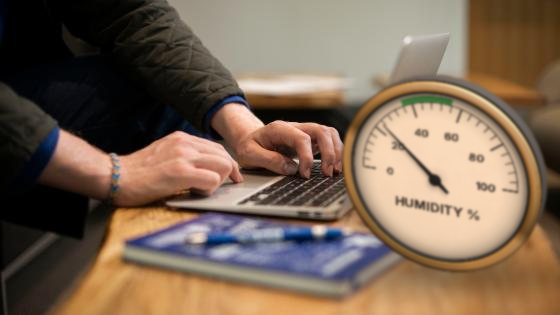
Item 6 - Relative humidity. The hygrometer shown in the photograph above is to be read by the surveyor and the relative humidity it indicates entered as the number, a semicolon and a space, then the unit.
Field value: 24; %
